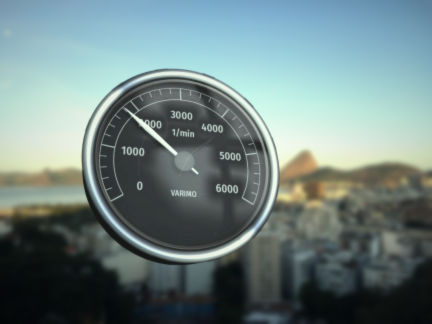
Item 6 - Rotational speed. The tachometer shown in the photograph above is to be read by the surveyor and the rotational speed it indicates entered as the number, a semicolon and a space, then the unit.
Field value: 1800; rpm
